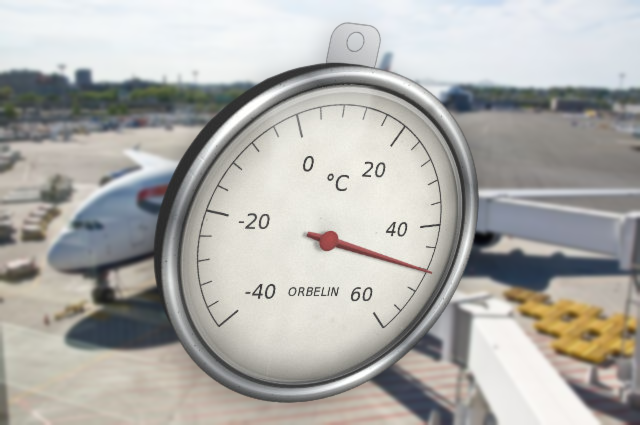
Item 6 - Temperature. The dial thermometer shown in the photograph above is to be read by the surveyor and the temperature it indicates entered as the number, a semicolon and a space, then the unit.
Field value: 48; °C
